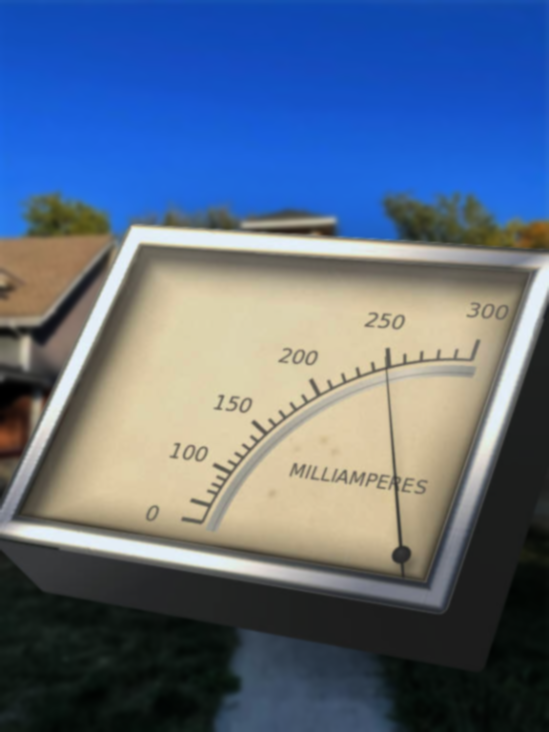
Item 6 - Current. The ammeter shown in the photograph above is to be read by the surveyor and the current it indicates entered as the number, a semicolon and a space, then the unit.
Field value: 250; mA
